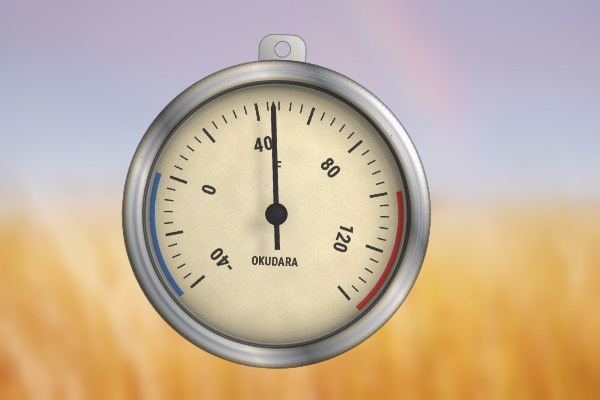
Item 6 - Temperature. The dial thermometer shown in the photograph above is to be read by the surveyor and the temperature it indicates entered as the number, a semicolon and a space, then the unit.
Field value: 46; °F
